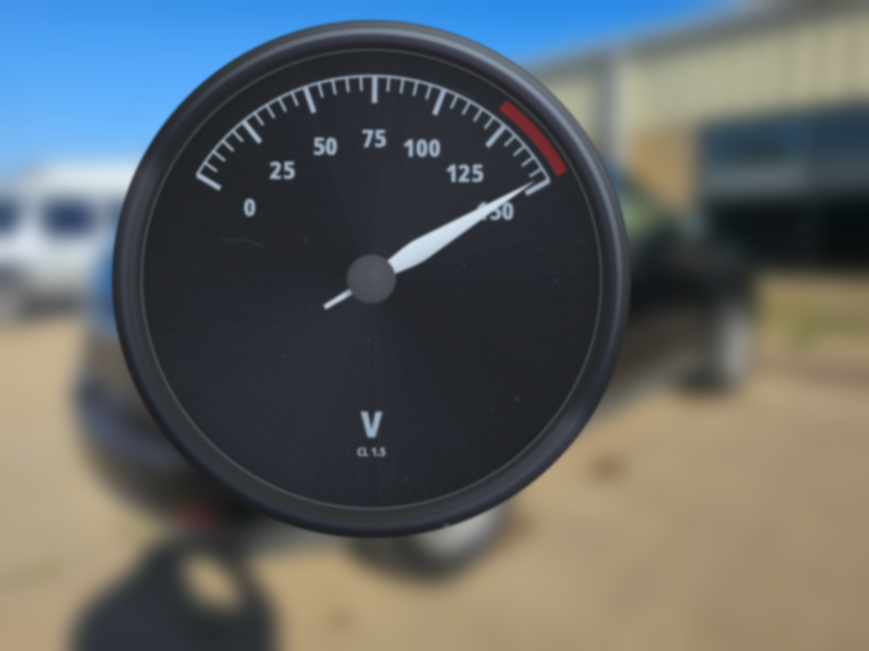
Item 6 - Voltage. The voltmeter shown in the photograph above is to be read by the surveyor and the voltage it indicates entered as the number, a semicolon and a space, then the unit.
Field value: 147.5; V
